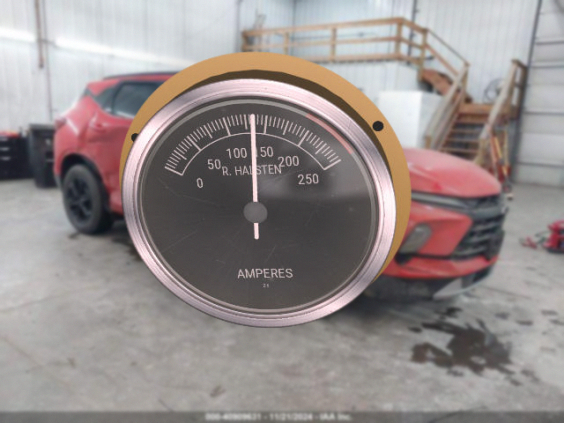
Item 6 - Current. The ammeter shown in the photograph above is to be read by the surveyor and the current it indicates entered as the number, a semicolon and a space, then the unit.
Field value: 135; A
